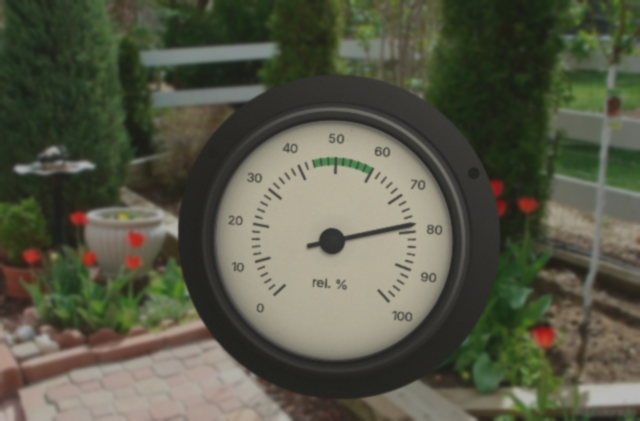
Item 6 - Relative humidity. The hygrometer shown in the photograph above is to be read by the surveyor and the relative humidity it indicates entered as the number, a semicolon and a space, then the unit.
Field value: 78; %
